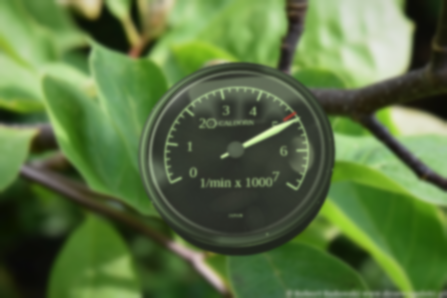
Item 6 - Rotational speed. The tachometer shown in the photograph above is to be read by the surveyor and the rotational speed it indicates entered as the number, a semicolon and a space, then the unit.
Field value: 5200; rpm
